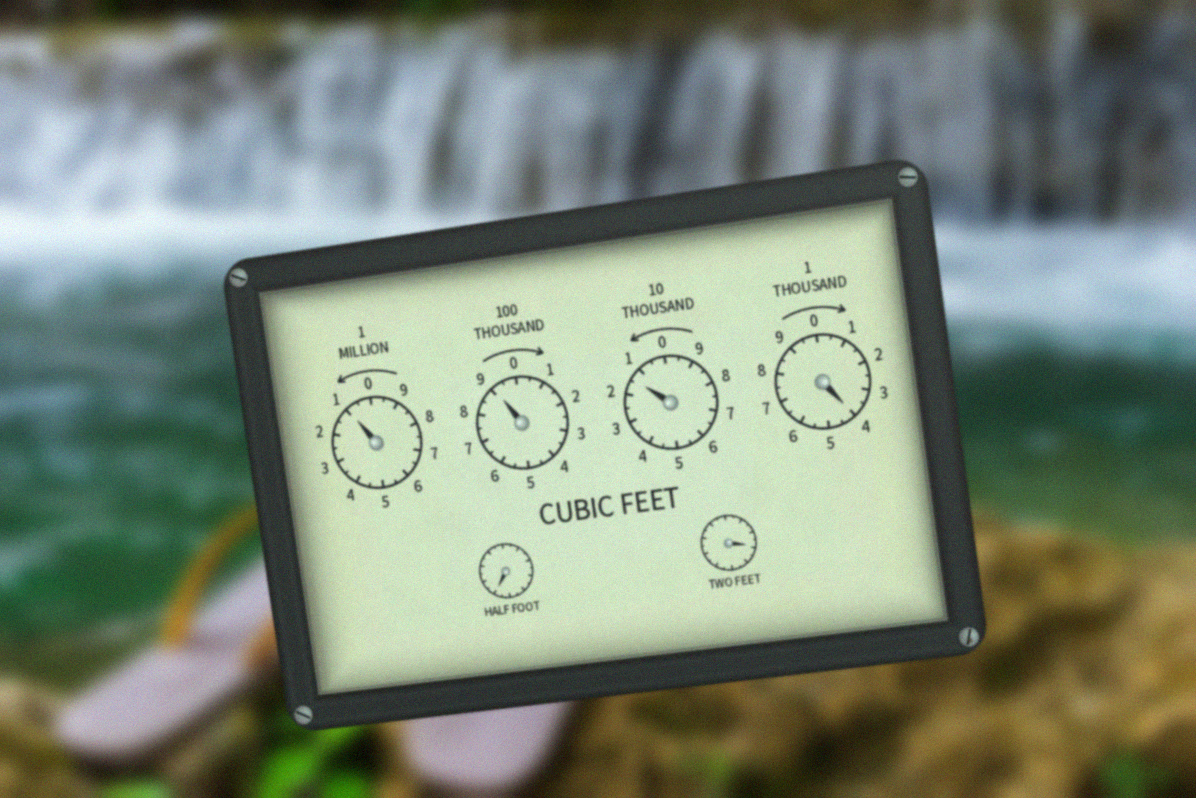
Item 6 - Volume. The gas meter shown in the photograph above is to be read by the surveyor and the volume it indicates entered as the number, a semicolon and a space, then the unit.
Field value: 91400; ft³
